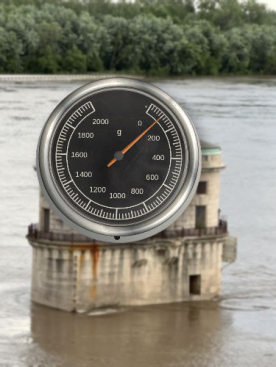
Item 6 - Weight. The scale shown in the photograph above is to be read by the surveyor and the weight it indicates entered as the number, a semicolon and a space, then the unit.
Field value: 100; g
